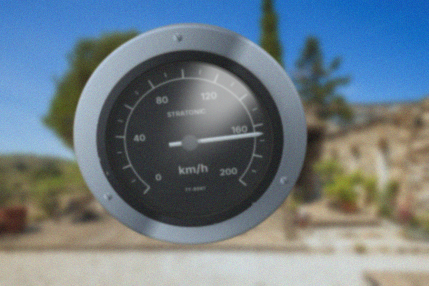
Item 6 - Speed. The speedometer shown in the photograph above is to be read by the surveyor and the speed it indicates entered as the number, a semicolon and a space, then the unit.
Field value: 165; km/h
